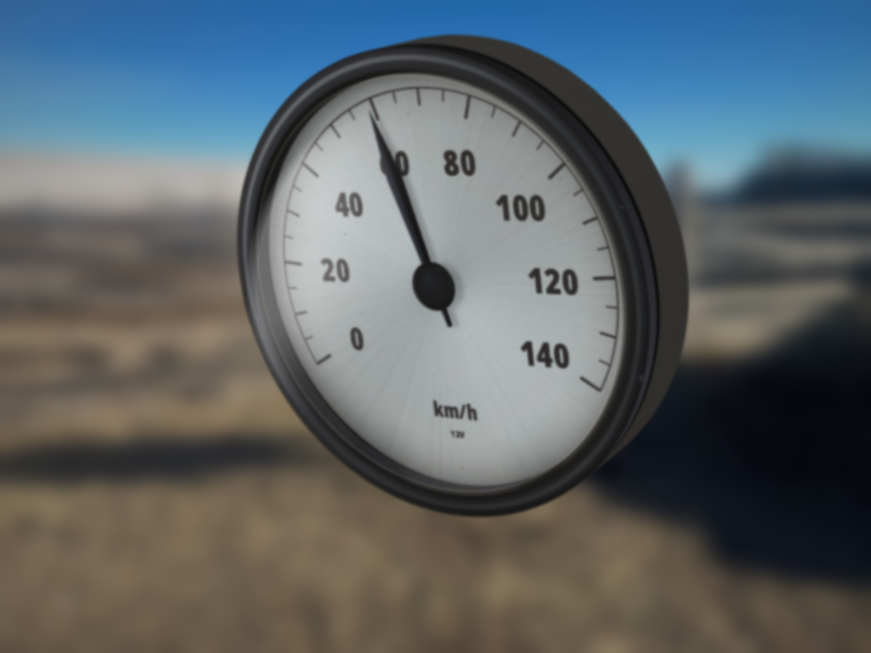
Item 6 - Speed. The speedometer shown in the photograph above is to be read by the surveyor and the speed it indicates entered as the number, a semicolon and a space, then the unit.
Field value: 60; km/h
